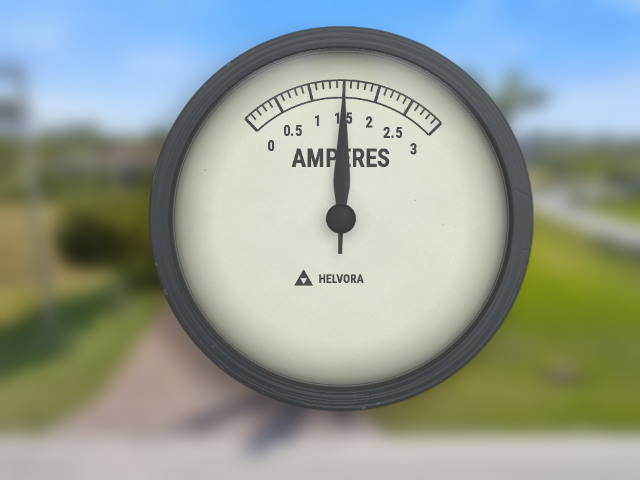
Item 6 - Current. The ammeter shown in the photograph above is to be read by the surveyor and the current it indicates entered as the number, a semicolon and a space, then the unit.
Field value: 1.5; A
